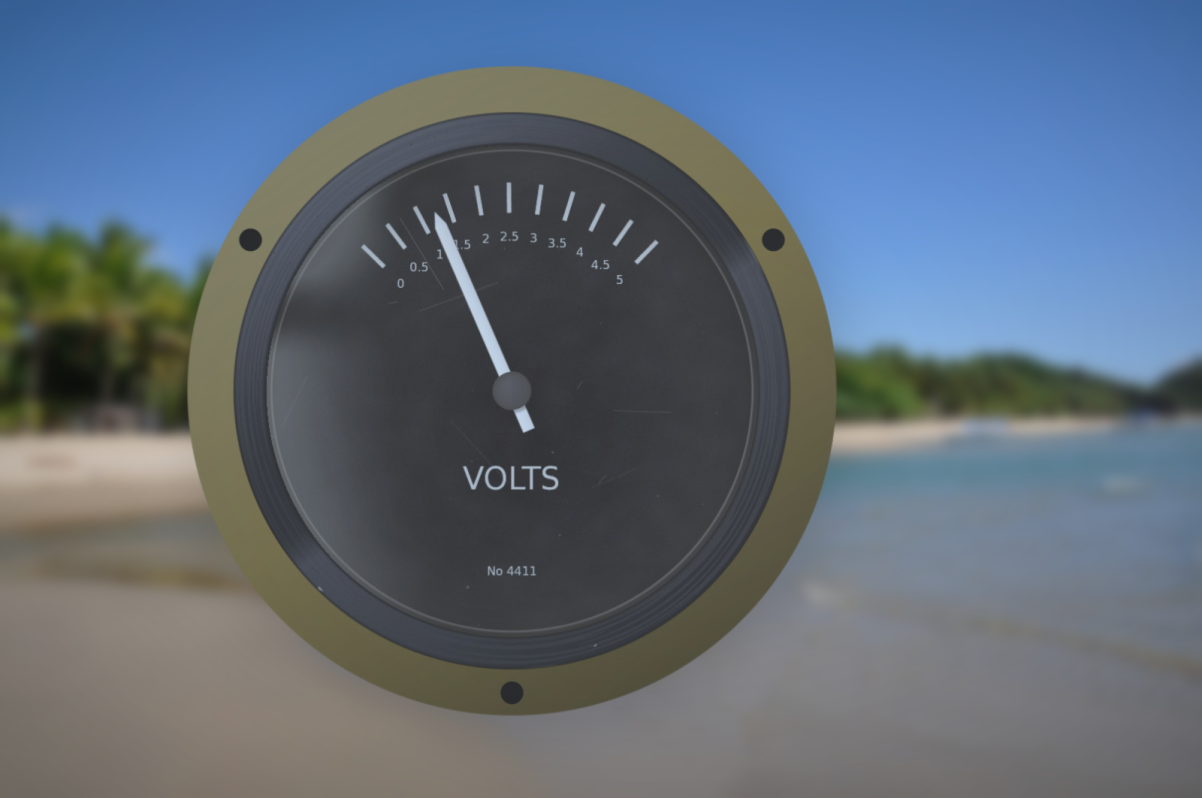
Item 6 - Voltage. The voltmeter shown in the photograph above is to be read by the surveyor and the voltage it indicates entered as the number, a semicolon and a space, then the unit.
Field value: 1.25; V
